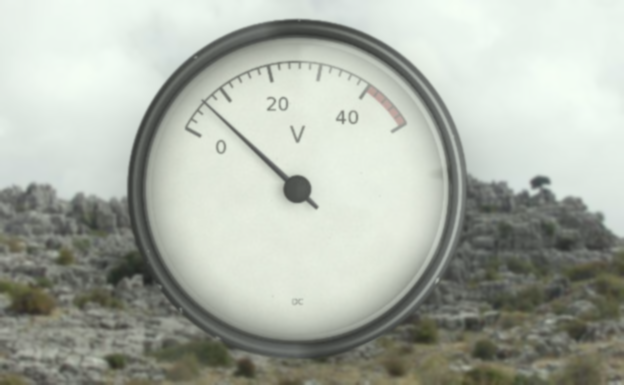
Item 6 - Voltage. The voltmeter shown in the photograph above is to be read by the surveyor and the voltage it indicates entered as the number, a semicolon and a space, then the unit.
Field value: 6; V
